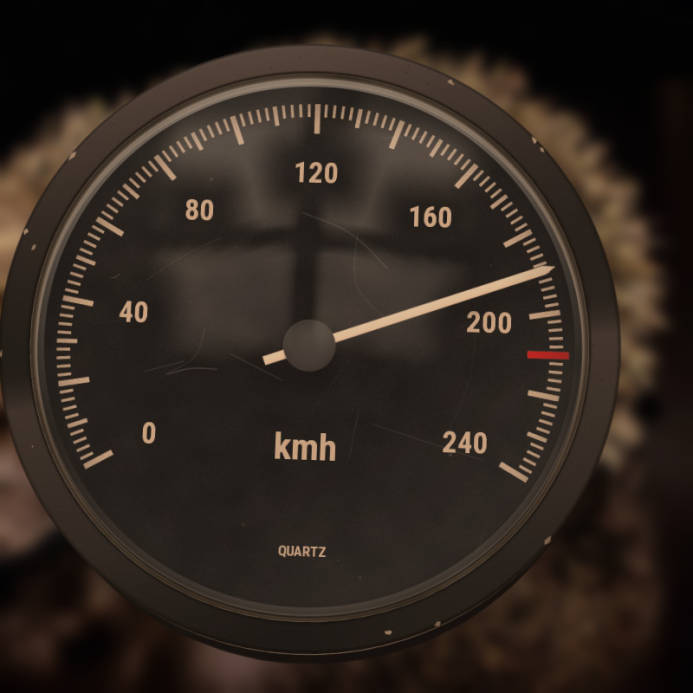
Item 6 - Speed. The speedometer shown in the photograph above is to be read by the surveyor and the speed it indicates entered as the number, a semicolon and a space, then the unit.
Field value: 190; km/h
